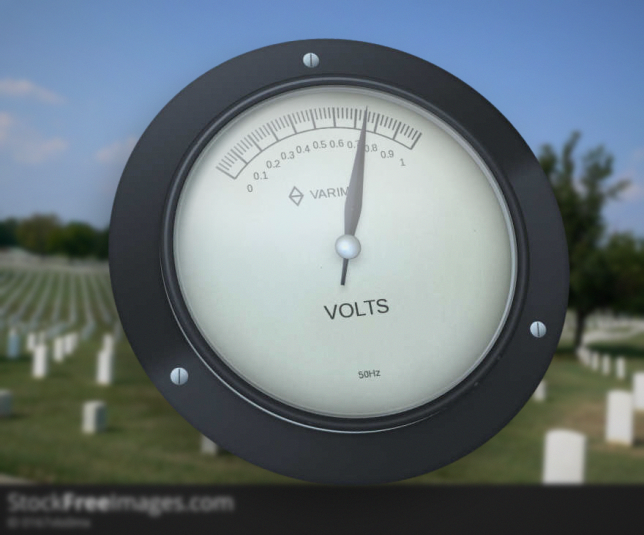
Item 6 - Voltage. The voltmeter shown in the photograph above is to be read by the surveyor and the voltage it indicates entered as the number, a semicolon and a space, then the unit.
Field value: 0.74; V
